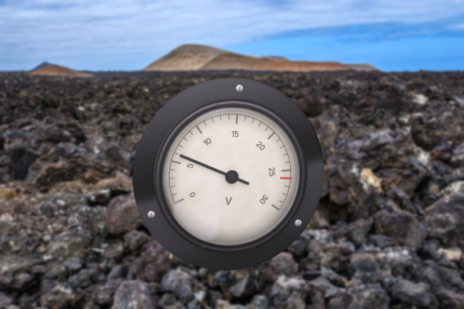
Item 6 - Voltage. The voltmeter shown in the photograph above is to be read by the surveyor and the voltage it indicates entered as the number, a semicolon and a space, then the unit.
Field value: 6; V
